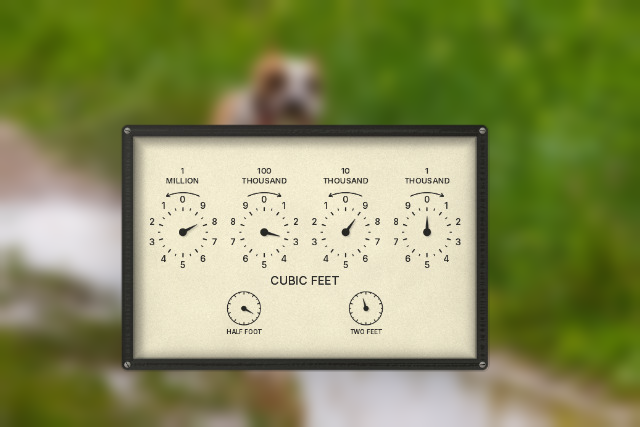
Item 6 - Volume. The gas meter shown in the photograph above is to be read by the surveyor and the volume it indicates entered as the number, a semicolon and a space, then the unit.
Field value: 829000; ft³
